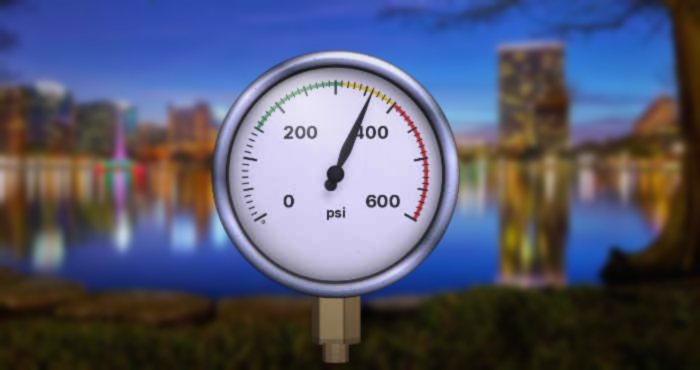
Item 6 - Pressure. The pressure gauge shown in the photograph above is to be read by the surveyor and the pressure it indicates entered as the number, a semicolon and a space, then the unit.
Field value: 360; psi
